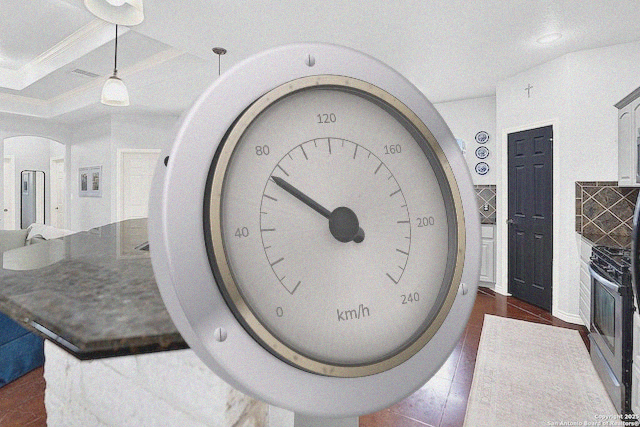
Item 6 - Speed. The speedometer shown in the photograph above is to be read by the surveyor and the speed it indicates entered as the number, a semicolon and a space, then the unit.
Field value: 70; km/h
